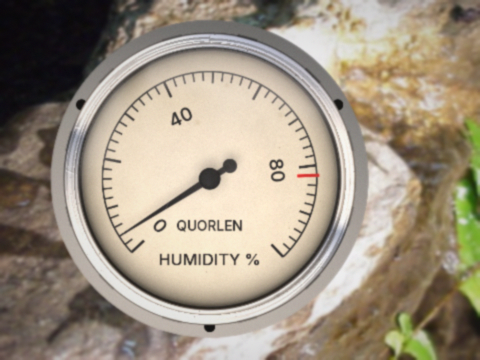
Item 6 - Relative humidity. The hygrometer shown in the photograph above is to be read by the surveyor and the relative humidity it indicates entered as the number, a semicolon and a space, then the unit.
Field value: 4; %
